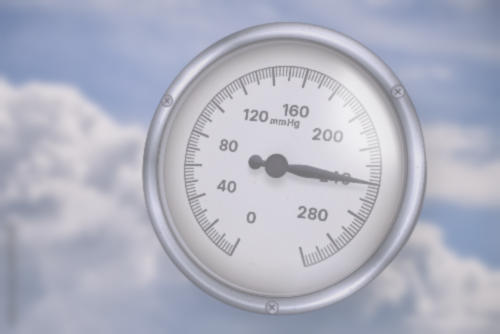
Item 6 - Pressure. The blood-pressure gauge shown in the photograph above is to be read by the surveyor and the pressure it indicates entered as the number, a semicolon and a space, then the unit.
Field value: 240; mmHg
